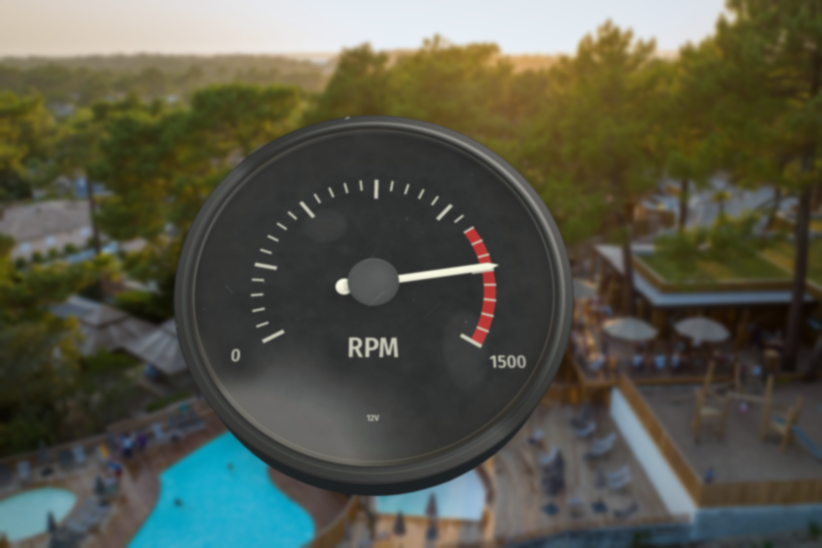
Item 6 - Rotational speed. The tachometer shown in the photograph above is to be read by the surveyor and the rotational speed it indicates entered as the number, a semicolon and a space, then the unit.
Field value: 1250; rpm
